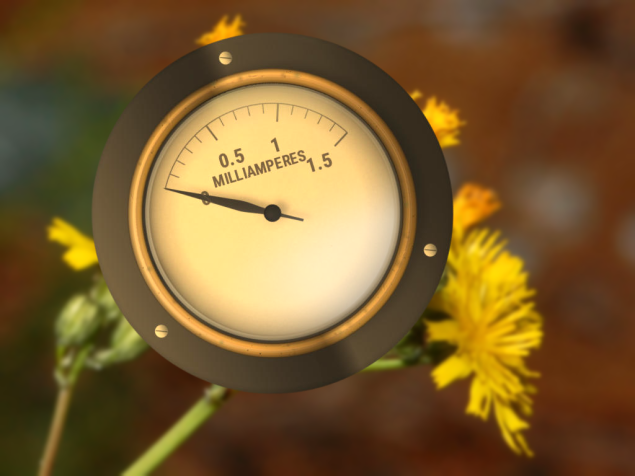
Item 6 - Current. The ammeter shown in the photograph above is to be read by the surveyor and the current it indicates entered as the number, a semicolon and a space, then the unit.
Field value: 0; mA
